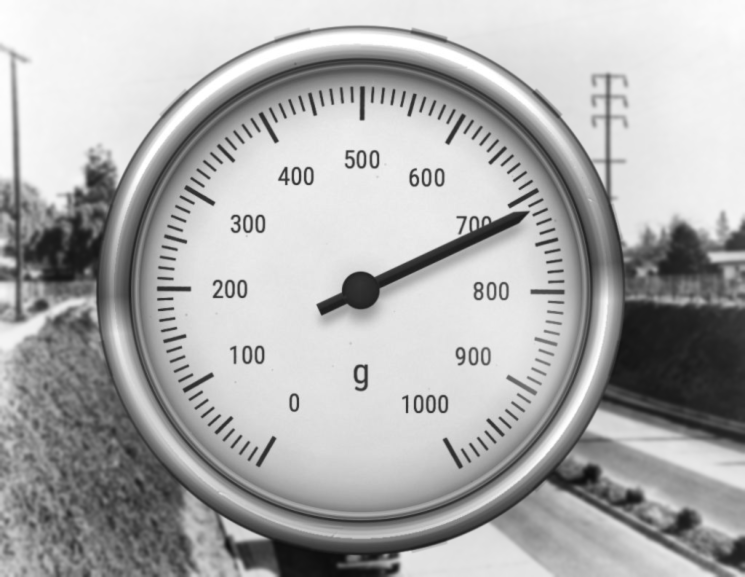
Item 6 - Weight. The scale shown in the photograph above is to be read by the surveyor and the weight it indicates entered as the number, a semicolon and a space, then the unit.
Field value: 715; g
